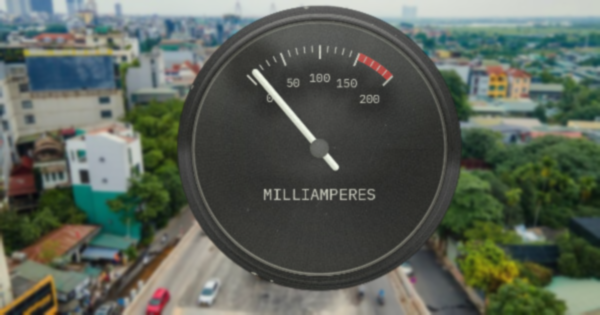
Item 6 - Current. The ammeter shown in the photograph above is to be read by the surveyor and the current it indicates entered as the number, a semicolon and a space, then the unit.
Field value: 10; mA
